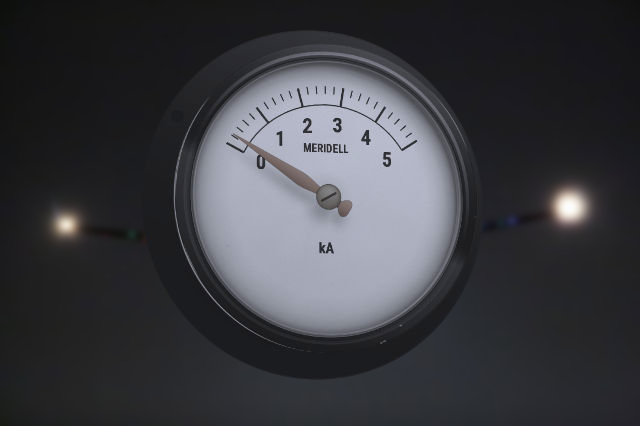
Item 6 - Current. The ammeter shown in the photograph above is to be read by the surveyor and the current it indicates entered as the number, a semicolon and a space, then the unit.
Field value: 0.2; kA
